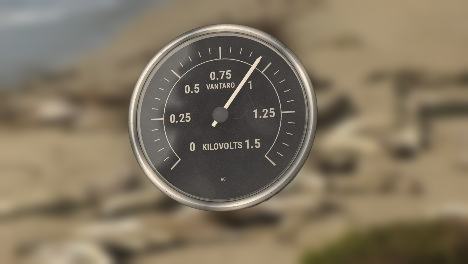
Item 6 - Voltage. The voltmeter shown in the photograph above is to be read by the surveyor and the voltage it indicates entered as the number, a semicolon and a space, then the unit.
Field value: 0.95; kV
